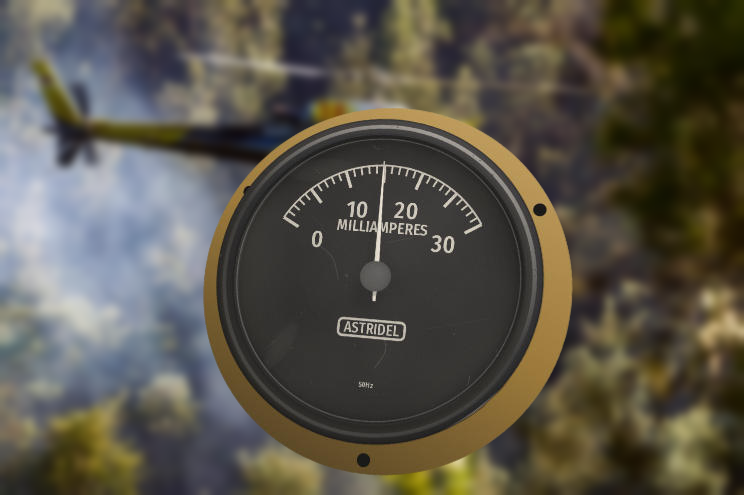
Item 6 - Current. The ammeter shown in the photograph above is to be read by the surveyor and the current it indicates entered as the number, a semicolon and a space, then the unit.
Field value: 15; mA
